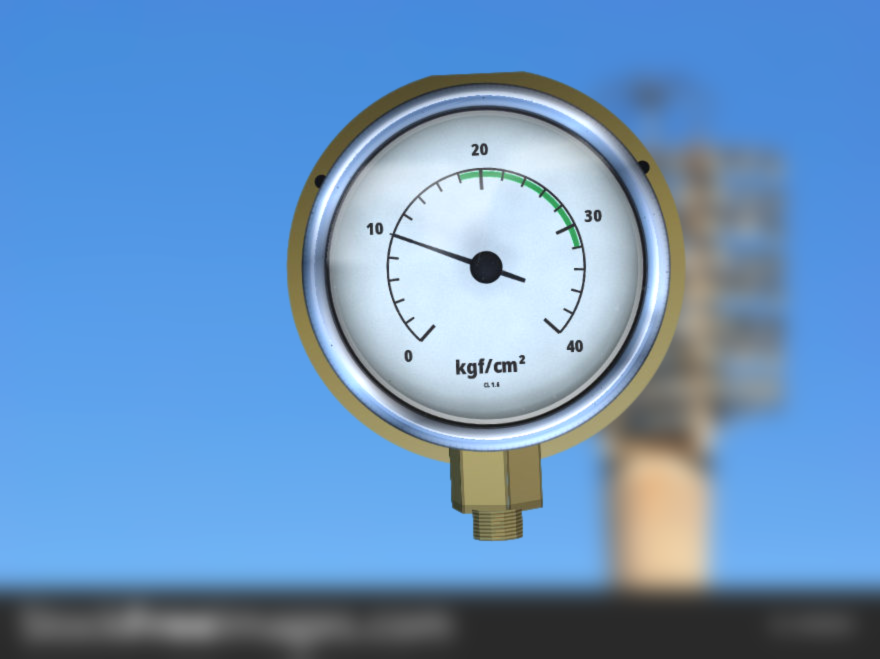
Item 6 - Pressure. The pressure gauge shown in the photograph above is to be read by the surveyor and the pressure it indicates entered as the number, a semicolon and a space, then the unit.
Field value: 10; kg/cm²
